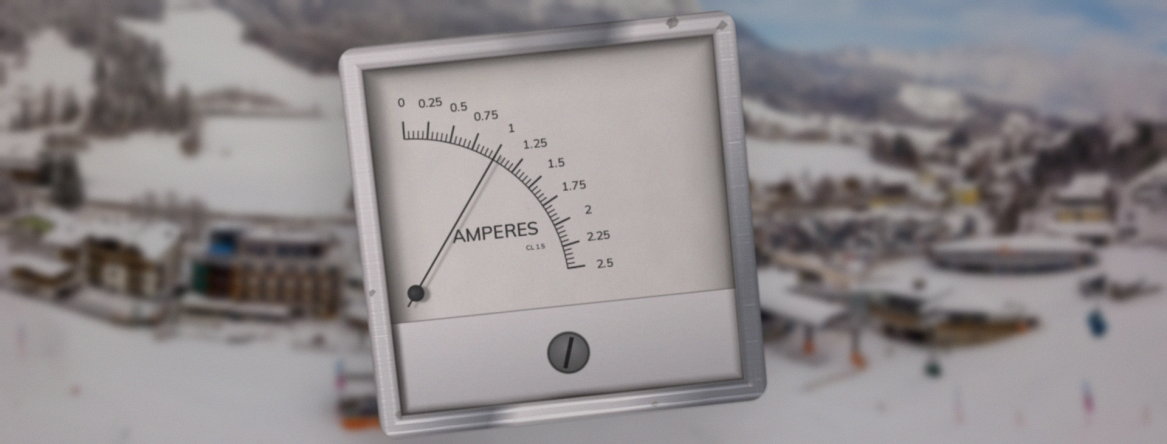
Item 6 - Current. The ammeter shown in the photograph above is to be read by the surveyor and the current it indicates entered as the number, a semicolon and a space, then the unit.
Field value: 1; A
